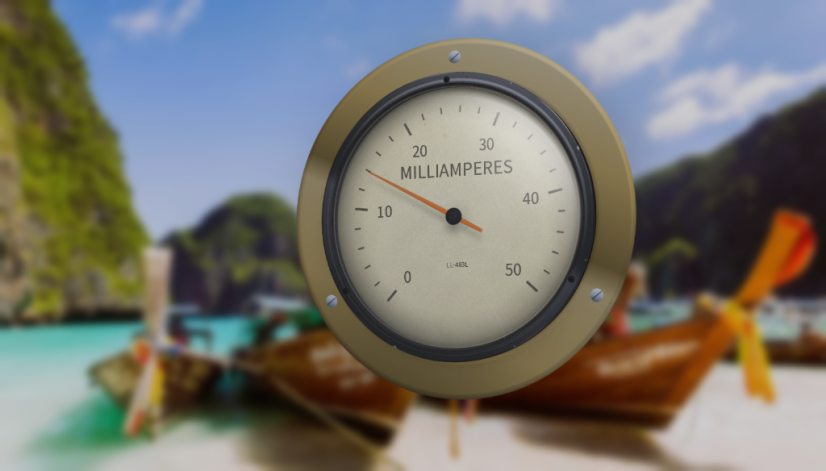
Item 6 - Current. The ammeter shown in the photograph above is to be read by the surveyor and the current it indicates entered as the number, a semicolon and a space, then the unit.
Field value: 14; mA
